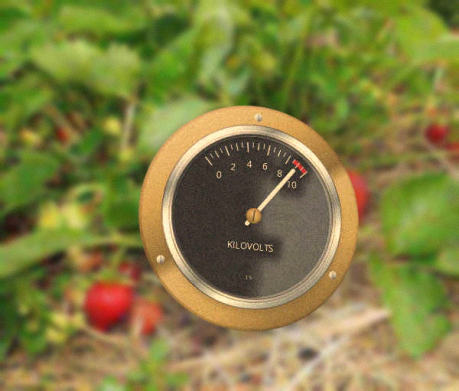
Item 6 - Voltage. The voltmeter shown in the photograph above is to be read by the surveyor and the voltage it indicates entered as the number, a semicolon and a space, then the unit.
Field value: 9; kV
